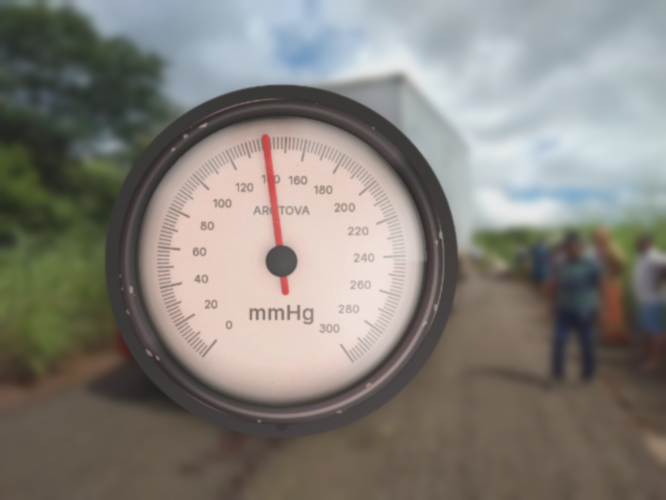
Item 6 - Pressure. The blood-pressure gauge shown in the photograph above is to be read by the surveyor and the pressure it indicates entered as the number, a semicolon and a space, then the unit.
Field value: 140; mmHg
